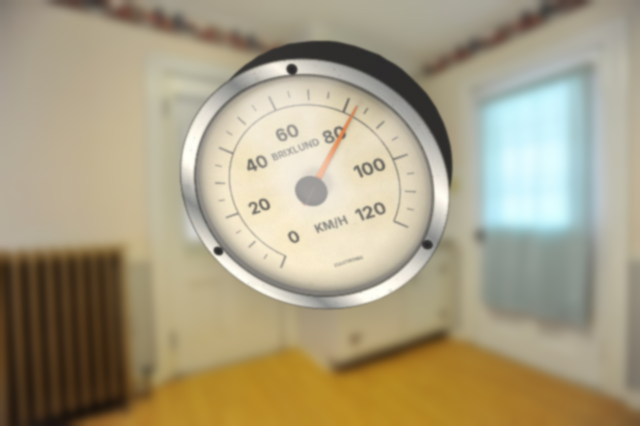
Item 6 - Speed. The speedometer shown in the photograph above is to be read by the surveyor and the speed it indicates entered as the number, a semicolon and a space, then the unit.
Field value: 82.5; km/h
